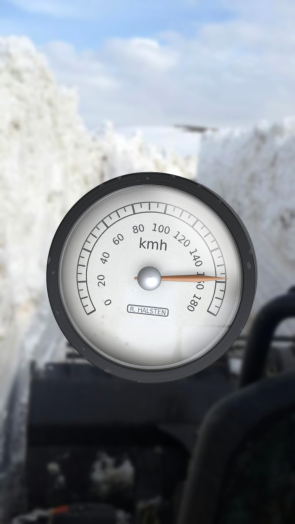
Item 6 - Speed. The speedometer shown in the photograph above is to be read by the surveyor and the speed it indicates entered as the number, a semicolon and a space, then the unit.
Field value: 157.5; km/h
